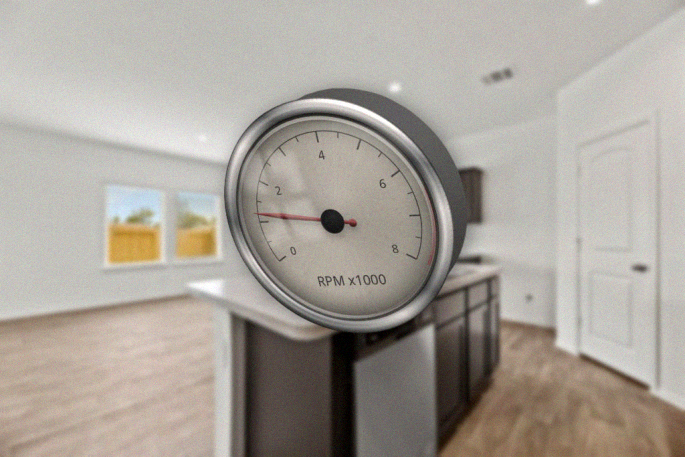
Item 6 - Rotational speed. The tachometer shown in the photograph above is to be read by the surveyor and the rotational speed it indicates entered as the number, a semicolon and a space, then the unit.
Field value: 1250; rpm
